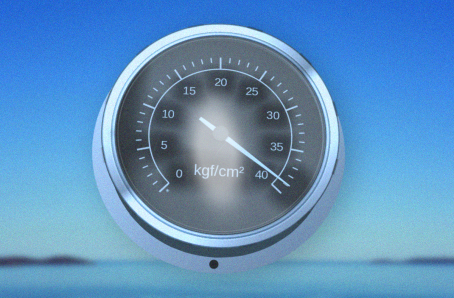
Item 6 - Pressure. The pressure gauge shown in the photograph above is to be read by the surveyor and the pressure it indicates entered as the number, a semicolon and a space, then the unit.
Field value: 39; kg/cm²
